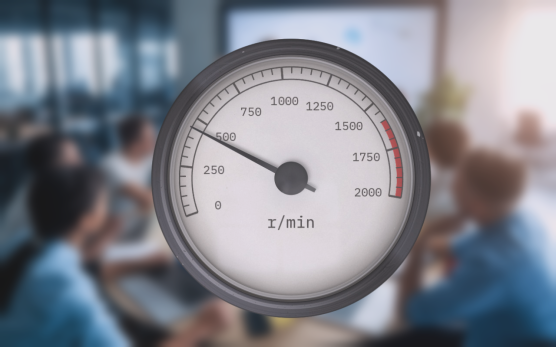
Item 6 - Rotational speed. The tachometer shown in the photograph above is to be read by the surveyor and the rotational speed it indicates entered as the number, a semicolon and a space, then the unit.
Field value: 450; rpm
